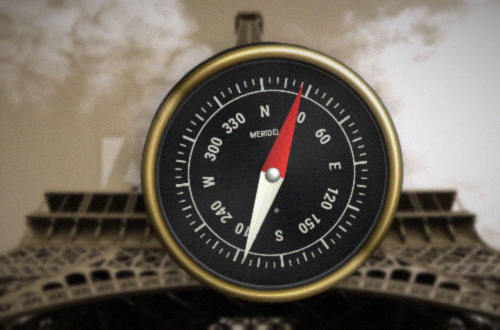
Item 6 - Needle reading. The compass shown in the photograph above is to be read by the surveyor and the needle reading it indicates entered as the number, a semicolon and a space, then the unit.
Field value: 25; °
